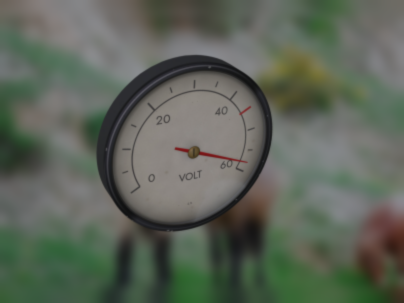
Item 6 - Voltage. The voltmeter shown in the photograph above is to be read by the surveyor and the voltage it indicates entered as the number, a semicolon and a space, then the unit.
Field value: 57.5; V
